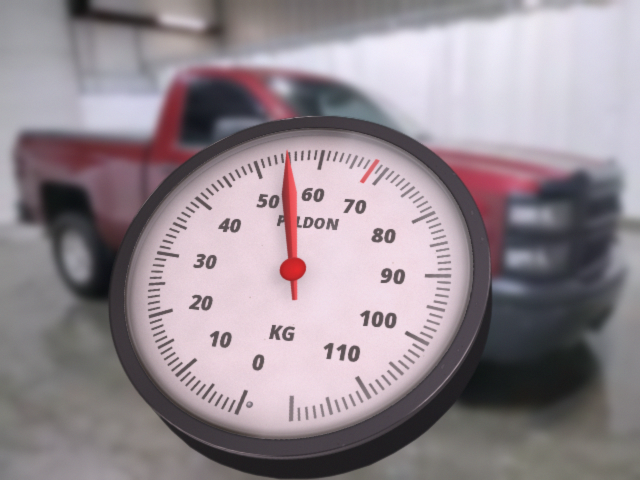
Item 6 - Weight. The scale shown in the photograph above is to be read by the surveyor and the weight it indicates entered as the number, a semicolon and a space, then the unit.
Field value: 55; kg
